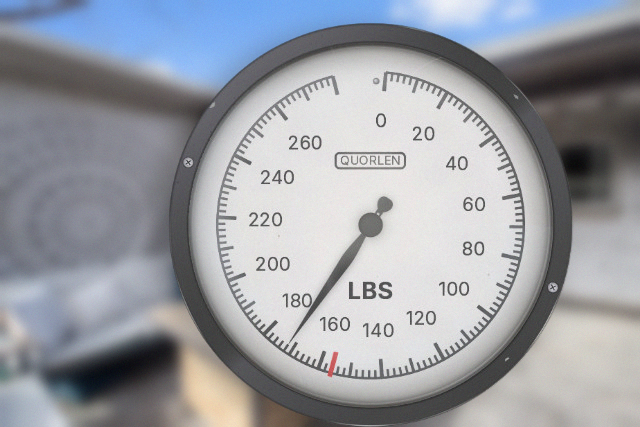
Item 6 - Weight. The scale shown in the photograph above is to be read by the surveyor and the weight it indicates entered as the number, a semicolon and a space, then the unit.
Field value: 172; lb
